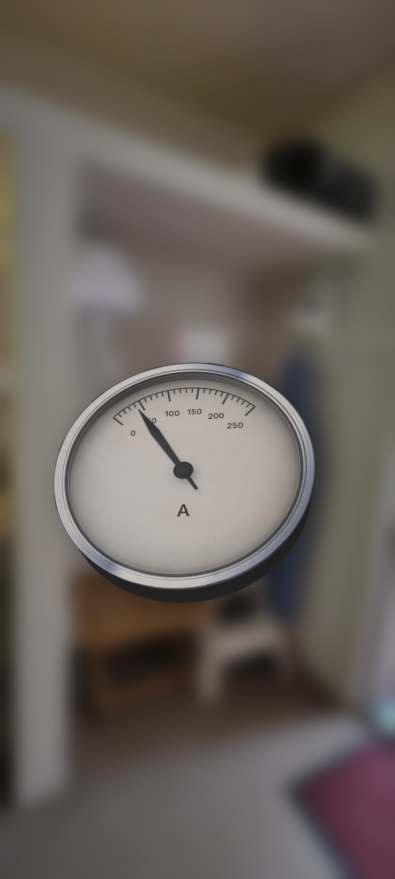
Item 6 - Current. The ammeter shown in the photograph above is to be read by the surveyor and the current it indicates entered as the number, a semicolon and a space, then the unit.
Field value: 40; A
